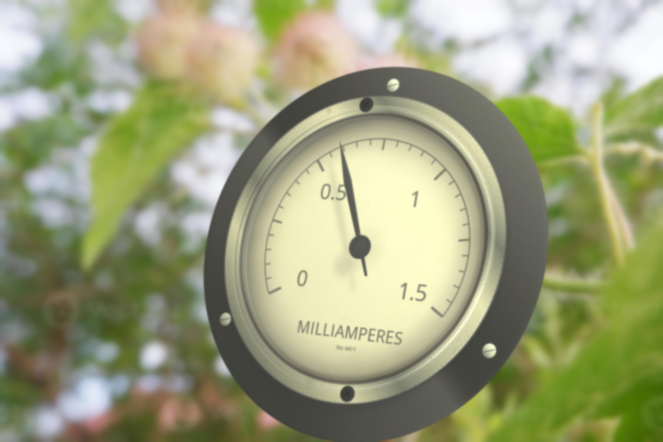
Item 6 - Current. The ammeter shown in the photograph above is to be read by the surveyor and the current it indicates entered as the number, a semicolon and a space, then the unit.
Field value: 0.6; mA
